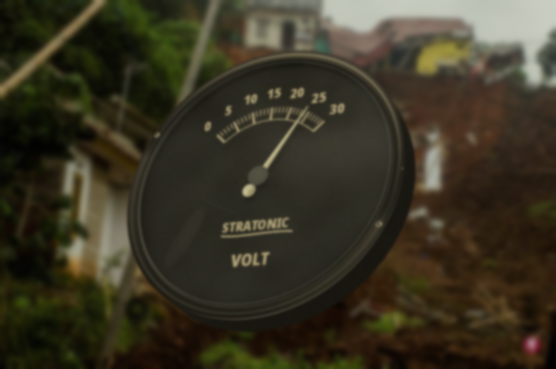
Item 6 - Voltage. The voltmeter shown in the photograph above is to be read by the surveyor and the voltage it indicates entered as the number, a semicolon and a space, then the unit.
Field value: 25; V
